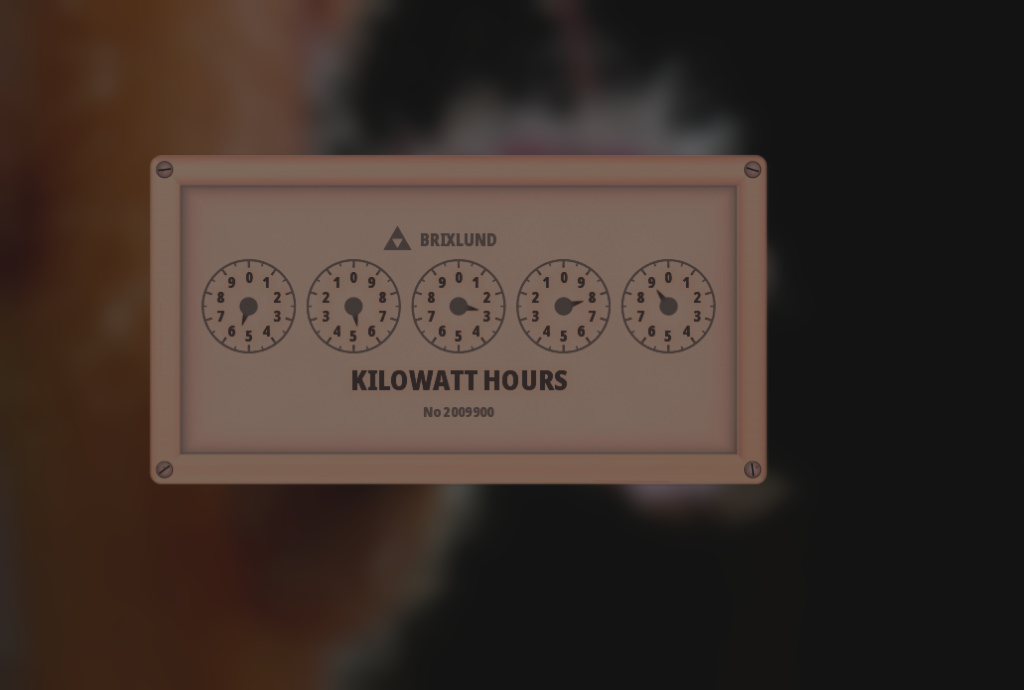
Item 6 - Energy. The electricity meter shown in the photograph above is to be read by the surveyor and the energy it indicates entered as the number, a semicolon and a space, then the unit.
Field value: 55279; kWh
